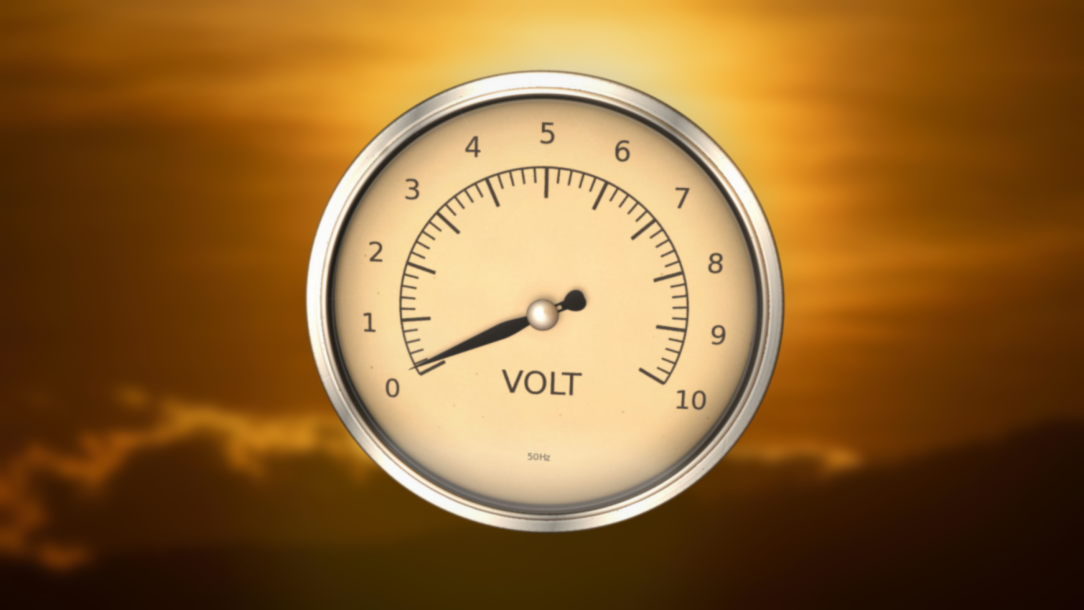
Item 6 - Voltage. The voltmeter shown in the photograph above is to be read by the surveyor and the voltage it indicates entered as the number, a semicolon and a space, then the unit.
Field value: 0.2; V
